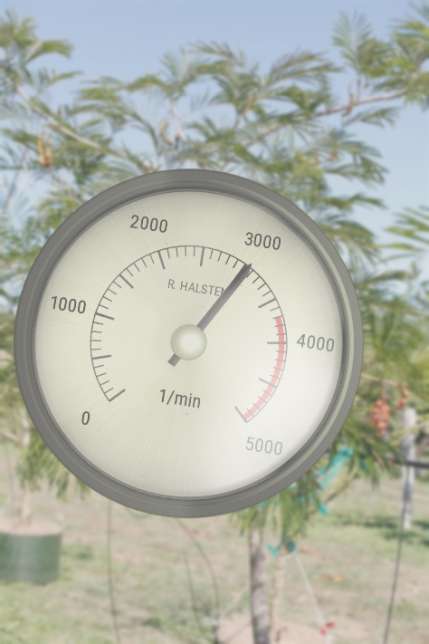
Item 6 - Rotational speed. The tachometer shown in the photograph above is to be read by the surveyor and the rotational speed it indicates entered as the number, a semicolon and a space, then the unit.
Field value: 3050; rpm
